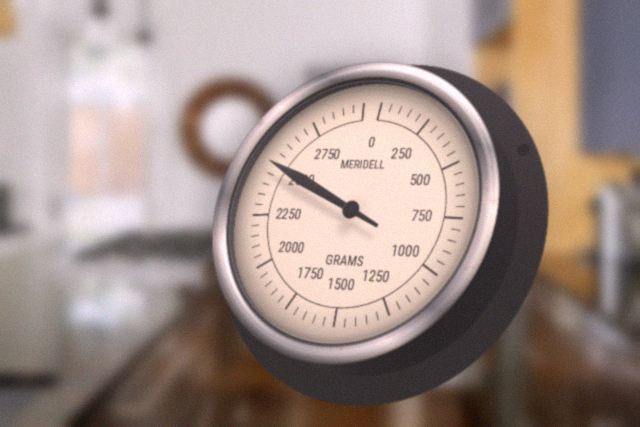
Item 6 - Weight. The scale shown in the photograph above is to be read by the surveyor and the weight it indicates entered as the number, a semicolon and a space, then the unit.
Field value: 2500; g
